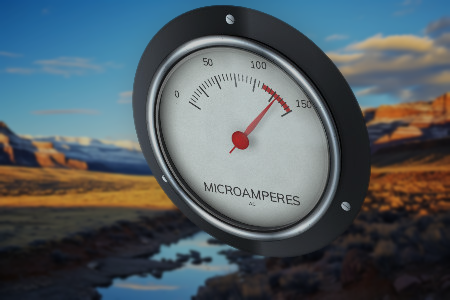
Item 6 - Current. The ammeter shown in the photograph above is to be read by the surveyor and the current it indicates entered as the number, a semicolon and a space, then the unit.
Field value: 130; µA
